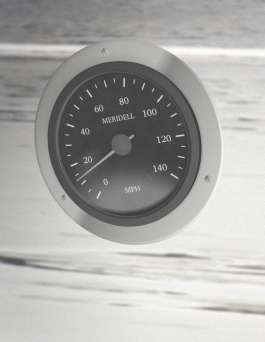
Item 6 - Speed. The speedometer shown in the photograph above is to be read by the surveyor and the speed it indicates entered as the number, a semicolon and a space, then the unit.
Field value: 12.5; mph
